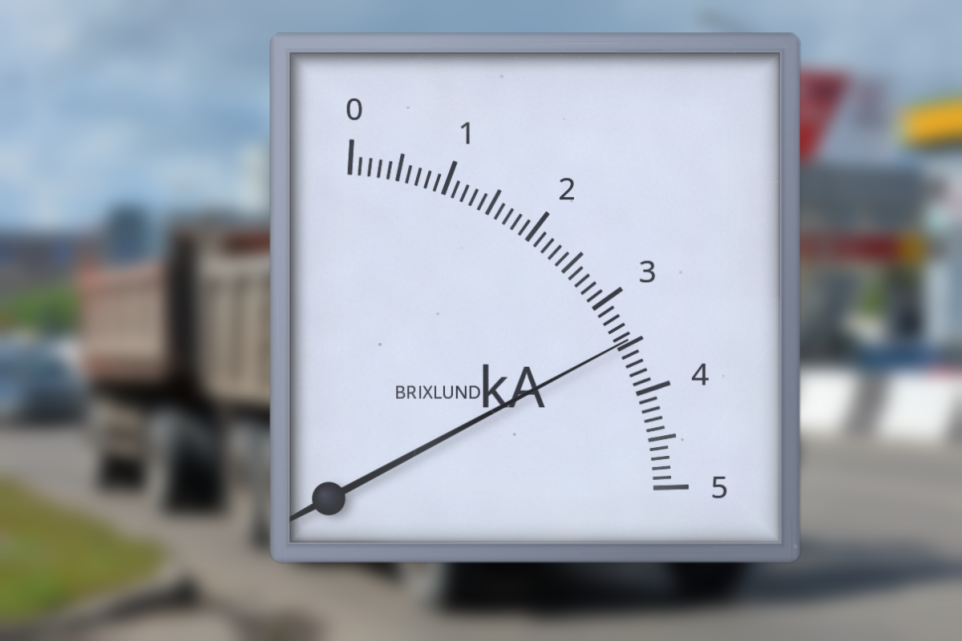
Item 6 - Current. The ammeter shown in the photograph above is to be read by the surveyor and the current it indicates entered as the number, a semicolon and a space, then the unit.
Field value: 3.45; kA
